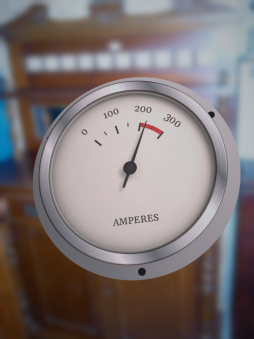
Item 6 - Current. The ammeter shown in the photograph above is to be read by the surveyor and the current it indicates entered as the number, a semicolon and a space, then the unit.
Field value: 225; A
